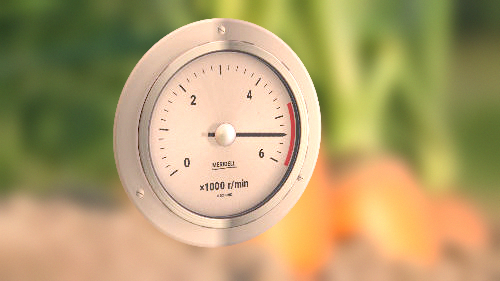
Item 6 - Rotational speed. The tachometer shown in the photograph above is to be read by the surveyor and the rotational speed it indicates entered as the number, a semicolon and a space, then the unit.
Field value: 5400; rpm
